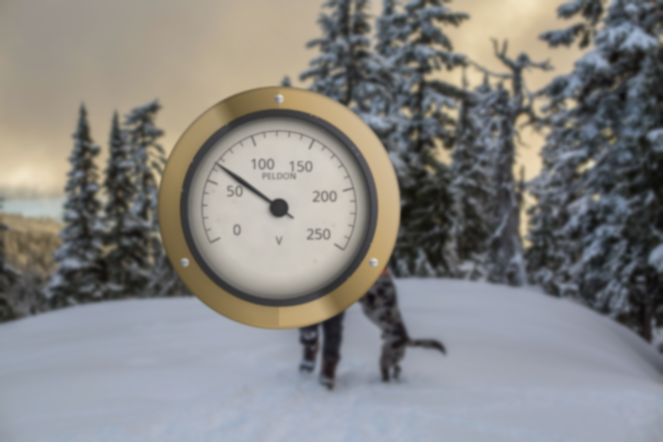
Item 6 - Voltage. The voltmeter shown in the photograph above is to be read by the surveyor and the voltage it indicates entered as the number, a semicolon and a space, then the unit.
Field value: 65; V
